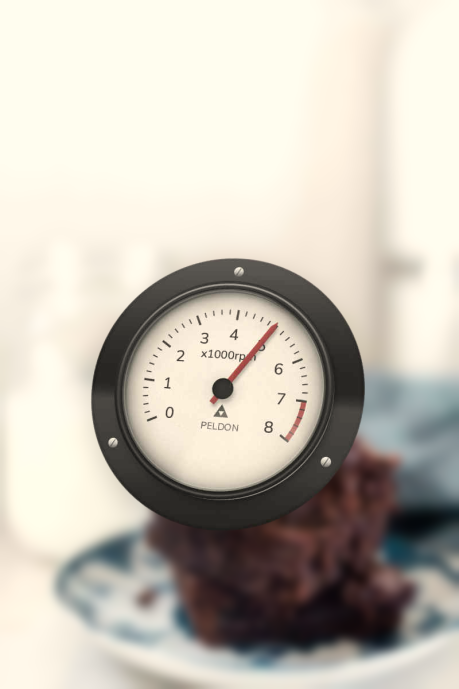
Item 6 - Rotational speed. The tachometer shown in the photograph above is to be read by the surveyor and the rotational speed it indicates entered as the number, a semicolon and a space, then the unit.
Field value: 5000; rpm
